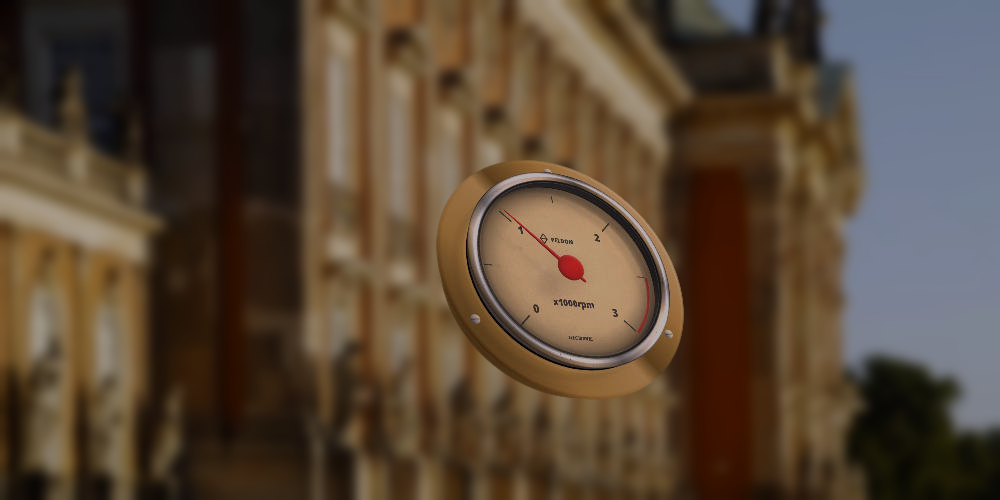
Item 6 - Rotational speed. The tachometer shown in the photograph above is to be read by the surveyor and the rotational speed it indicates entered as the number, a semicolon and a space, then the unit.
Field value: 1000; rpm
